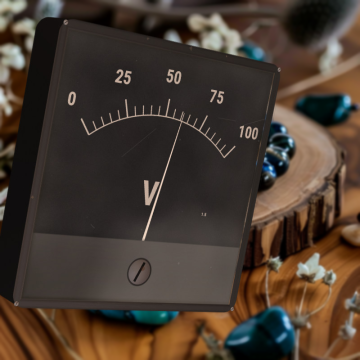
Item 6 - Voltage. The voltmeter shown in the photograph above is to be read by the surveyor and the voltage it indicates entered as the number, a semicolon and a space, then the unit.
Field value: 60; V
